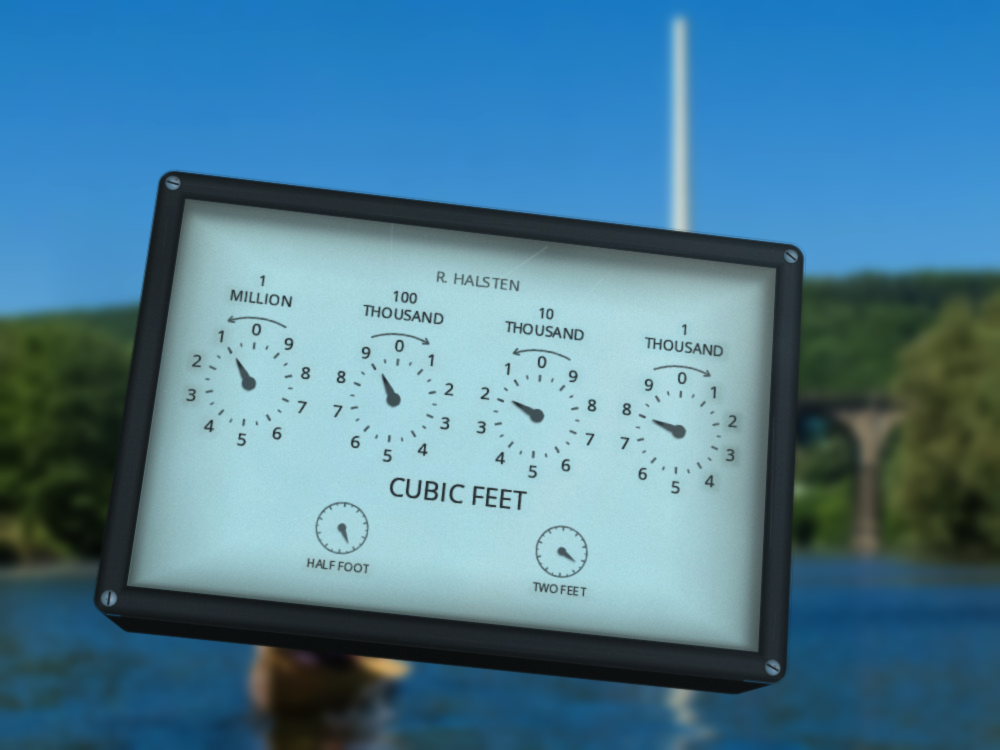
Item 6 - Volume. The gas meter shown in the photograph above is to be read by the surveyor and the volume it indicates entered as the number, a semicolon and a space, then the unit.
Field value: 91800; ft³
